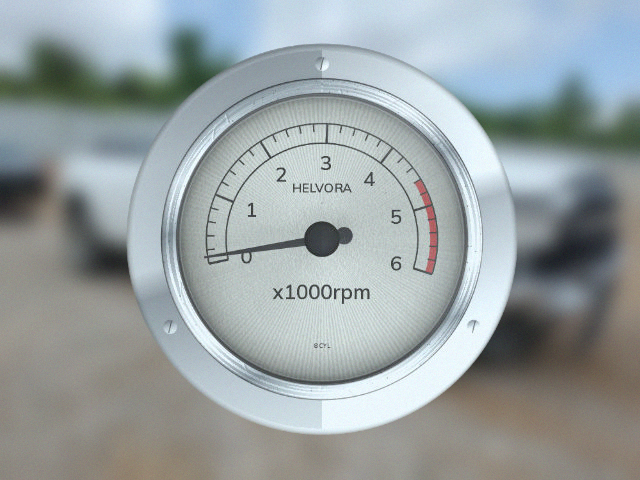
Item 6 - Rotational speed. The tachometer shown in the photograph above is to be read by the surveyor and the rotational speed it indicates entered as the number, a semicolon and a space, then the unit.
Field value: 100; rpm
